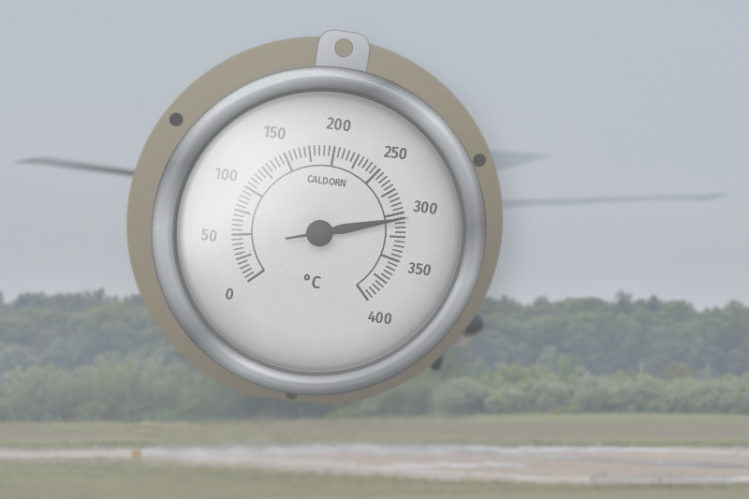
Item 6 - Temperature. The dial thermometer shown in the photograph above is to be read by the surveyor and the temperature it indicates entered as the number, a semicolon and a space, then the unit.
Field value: 305; °C
